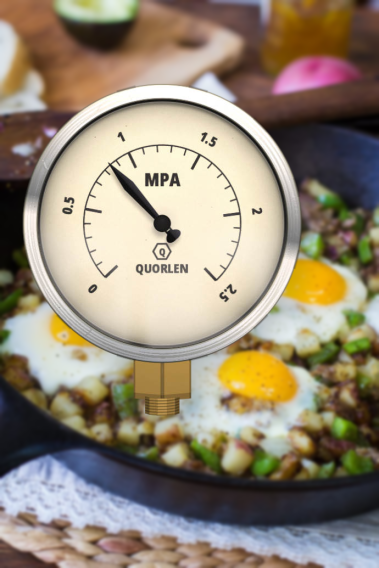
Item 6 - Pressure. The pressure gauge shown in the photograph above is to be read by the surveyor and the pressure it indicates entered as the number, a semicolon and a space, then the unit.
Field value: 0.85; MPa
